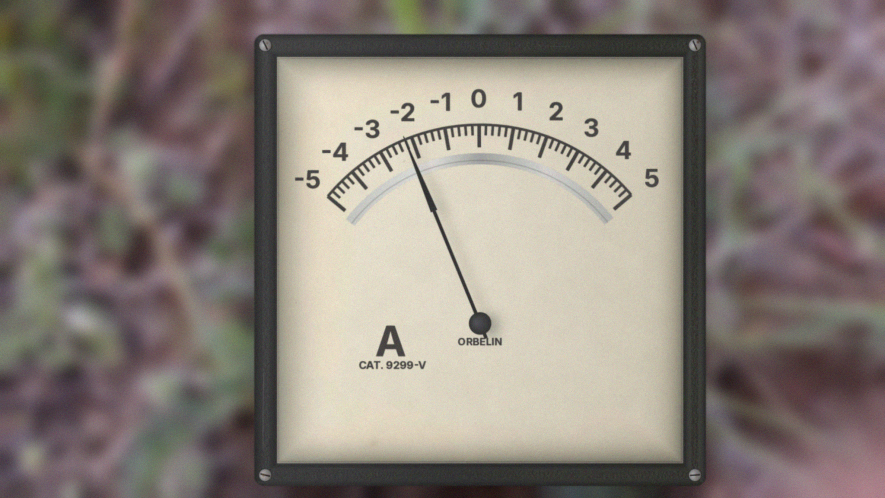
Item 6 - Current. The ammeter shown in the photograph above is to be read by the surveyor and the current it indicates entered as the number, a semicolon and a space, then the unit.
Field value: -2.2; A
